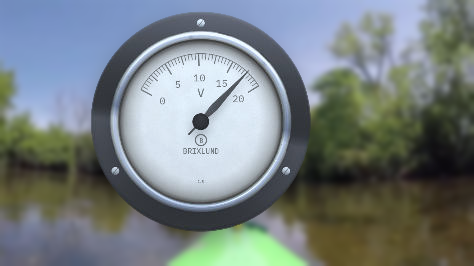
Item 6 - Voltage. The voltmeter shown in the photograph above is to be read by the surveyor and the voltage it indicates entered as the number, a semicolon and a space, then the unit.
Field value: 17.5; V
